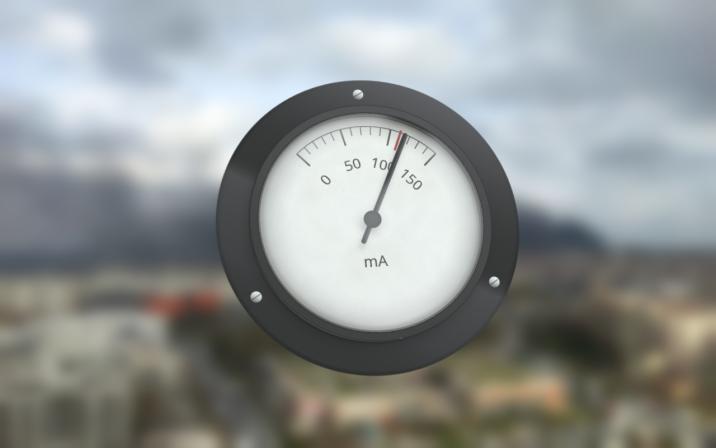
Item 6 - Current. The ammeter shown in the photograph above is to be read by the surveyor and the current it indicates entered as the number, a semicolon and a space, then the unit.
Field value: 115; mA
